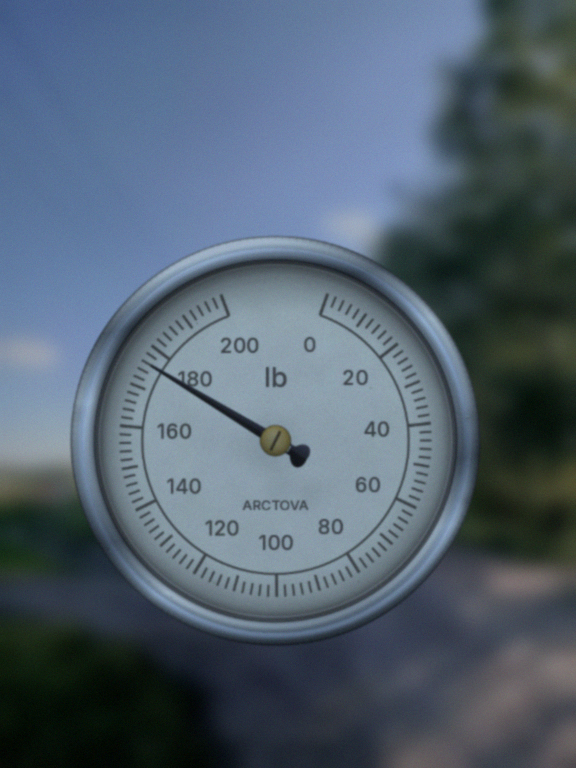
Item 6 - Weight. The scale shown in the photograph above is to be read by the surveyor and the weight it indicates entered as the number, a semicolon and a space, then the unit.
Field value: 176; lb
